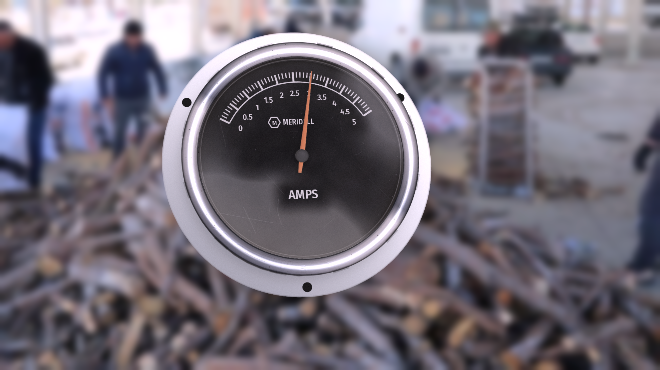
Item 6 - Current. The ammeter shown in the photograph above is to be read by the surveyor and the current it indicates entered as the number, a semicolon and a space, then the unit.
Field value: 3; A
